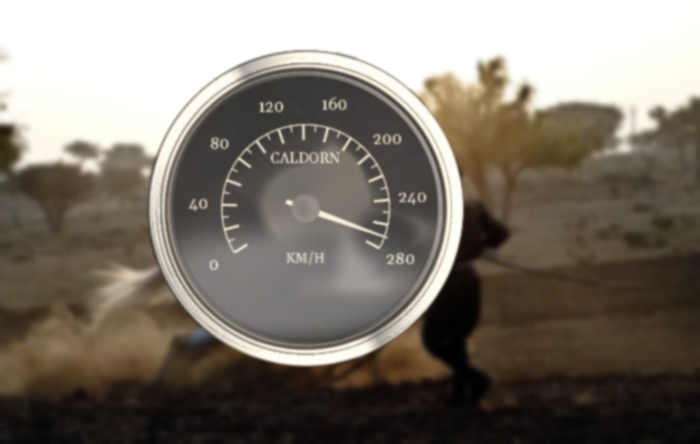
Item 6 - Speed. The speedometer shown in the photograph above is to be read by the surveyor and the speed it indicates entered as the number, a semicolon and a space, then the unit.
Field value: 270; km/h
